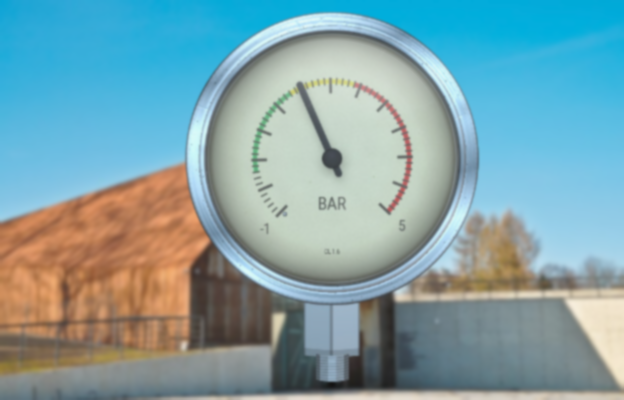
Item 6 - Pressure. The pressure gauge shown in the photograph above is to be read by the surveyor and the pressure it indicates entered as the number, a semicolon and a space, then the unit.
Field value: 1.5; bar
